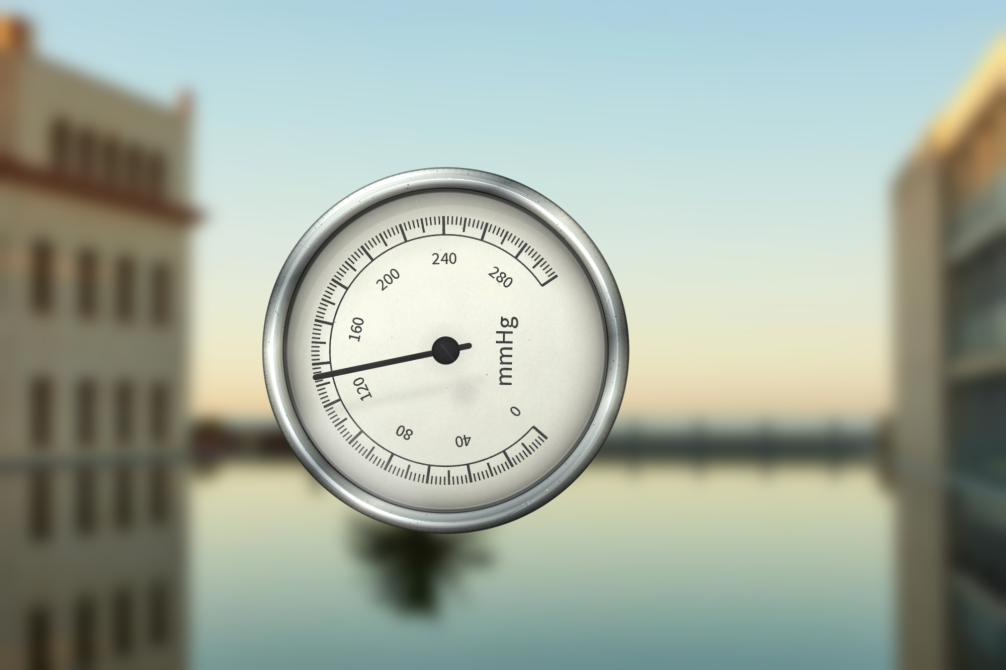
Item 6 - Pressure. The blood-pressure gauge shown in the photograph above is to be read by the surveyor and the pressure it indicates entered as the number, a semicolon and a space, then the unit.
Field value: 134; mmHg
